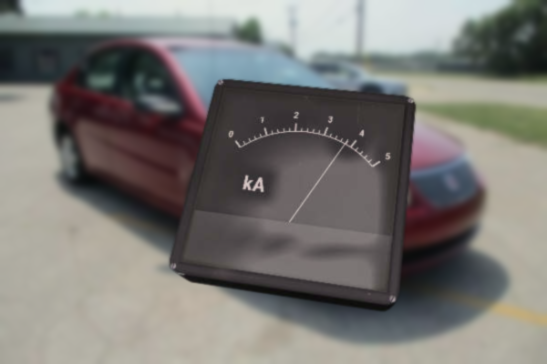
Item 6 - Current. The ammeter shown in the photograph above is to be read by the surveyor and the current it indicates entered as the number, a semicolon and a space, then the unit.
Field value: 3.8; kA
